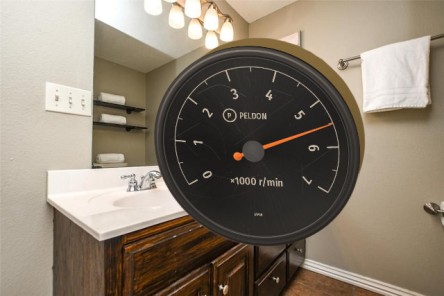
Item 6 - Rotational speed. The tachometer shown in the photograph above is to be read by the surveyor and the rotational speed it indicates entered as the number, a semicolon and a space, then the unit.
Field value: 5500; rpm
